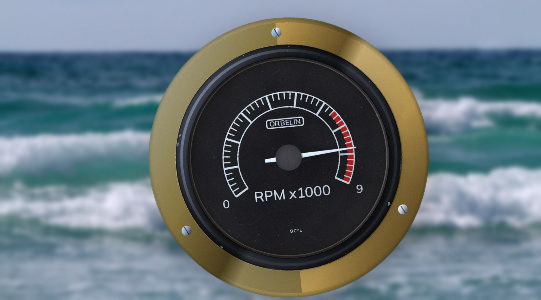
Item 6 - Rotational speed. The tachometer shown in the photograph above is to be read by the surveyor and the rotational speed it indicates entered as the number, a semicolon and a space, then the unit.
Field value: 7800; rpm
